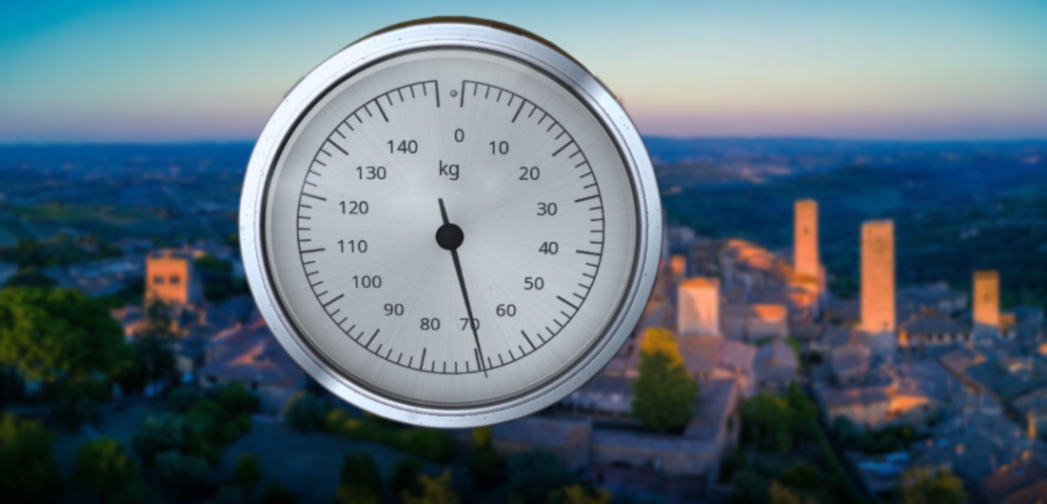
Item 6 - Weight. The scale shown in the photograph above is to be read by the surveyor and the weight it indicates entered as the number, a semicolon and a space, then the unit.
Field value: 69; kg
